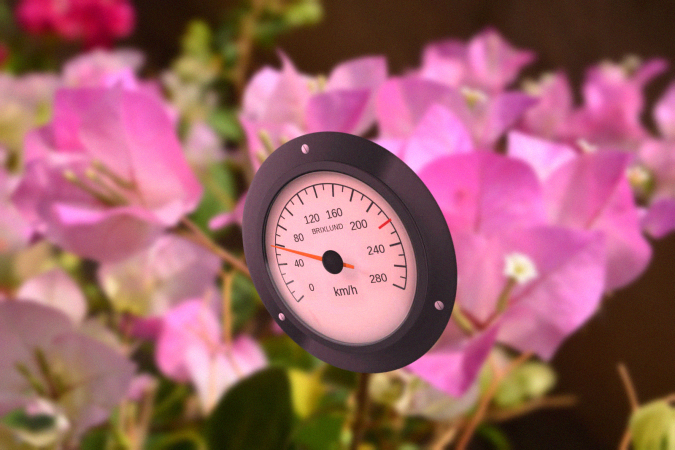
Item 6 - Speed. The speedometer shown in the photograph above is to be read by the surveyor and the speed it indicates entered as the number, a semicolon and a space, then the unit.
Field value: 60; km/h
